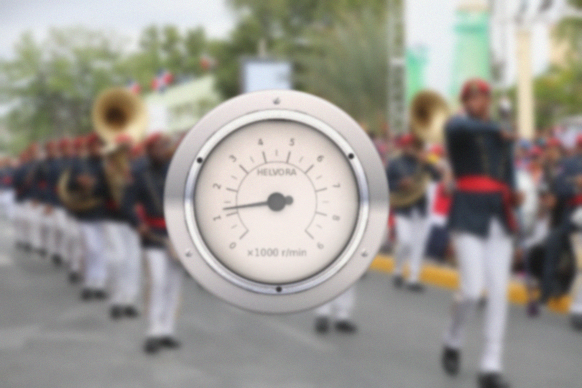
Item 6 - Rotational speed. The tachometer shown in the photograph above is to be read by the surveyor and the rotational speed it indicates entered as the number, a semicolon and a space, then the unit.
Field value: 1250; rpm
